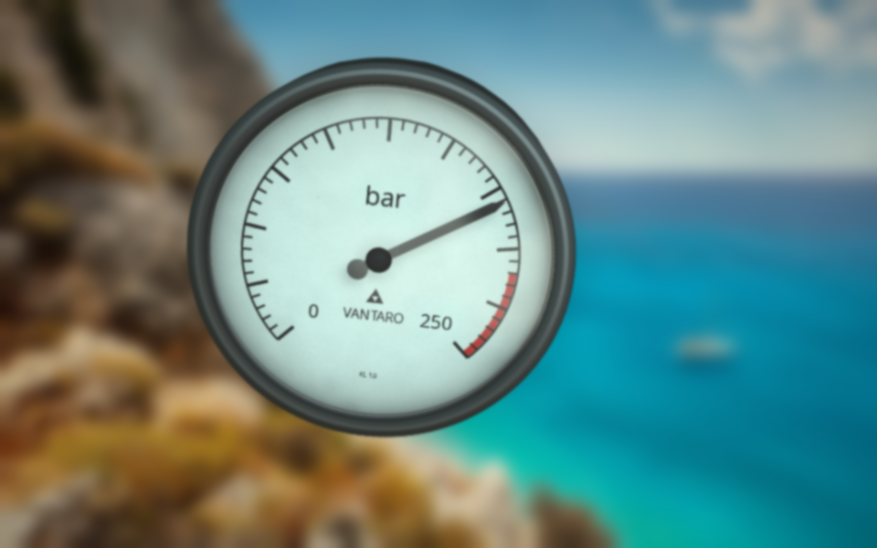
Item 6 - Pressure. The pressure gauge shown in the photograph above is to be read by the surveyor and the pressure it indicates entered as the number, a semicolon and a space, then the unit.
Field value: 180; bar
